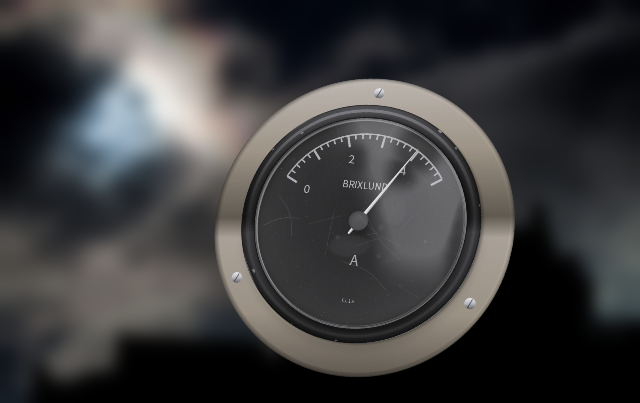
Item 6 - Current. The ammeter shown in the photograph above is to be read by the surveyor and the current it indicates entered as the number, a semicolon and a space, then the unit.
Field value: 4; A
